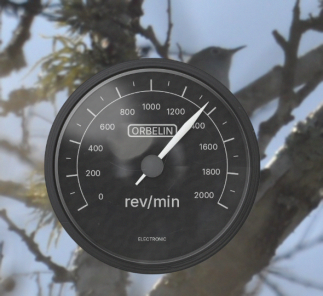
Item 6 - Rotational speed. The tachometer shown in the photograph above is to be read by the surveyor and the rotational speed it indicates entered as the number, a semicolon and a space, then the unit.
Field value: 1350; rpm
